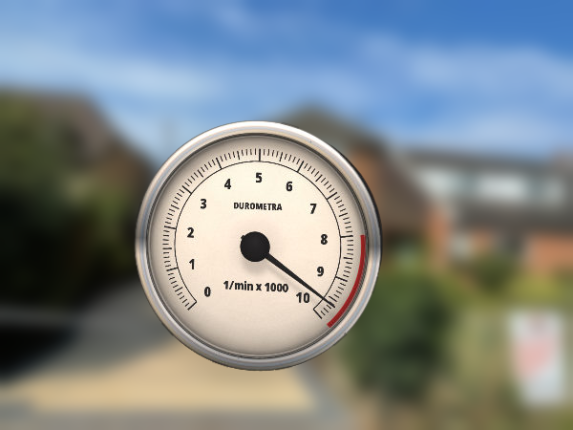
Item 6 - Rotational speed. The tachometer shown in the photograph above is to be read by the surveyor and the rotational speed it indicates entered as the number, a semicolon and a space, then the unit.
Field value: 9600; rpm
